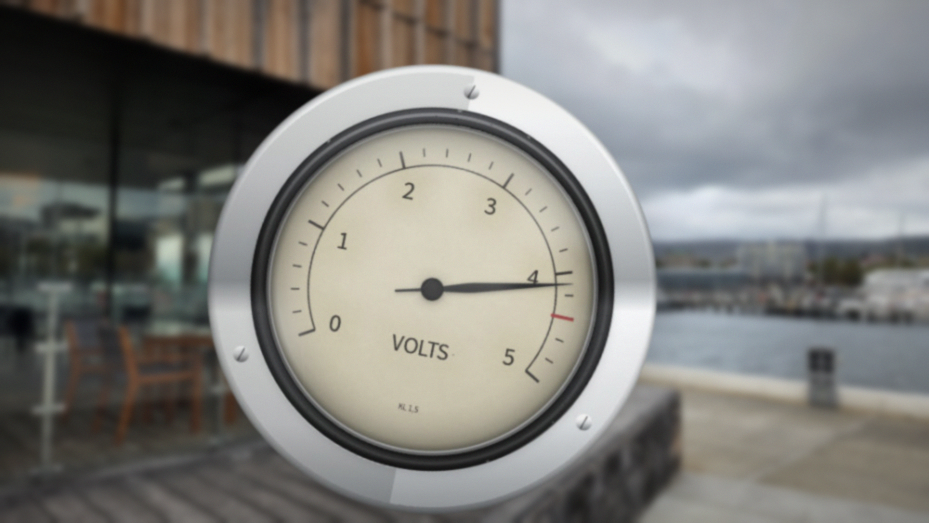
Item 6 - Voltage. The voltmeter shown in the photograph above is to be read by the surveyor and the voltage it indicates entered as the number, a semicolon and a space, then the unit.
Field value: 4.1; V
